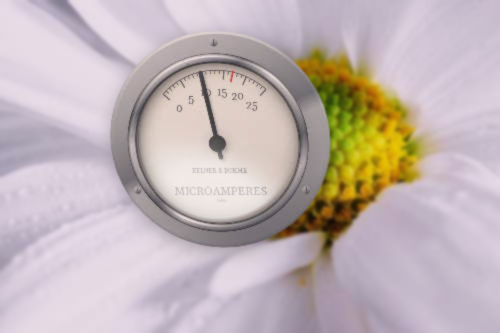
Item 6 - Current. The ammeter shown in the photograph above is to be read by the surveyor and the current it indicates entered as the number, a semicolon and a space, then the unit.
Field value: 10; µA
